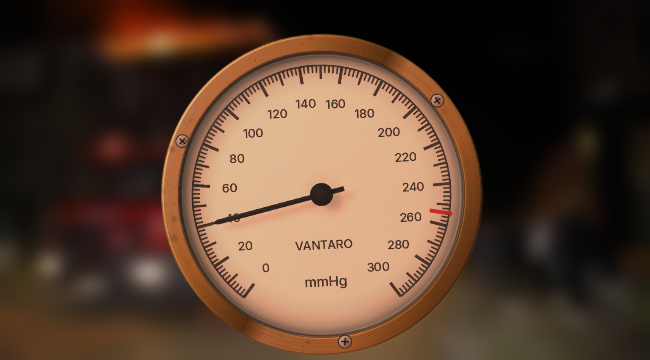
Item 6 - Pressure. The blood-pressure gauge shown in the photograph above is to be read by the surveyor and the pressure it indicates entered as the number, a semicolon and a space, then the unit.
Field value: 40; mmHg
